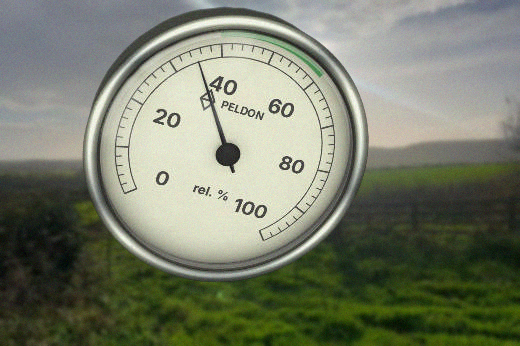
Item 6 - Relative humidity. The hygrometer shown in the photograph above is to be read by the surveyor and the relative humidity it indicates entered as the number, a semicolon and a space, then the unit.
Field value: 35; %
